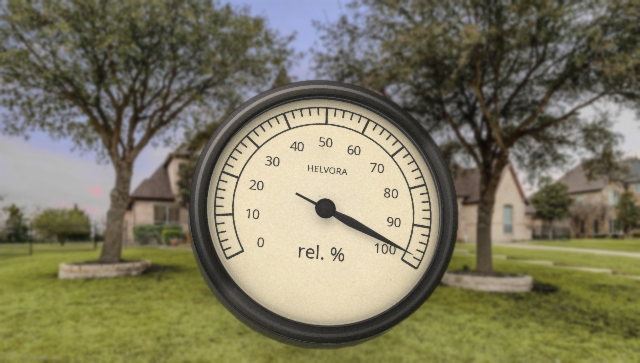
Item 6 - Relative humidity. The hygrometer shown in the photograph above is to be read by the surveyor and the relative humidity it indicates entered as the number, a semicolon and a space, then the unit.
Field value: 98; %
